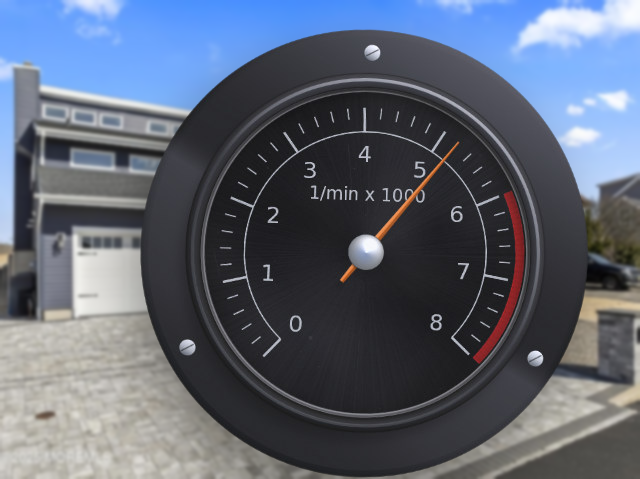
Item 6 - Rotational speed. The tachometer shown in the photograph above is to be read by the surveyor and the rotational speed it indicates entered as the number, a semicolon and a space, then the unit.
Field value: 5200; rpm
